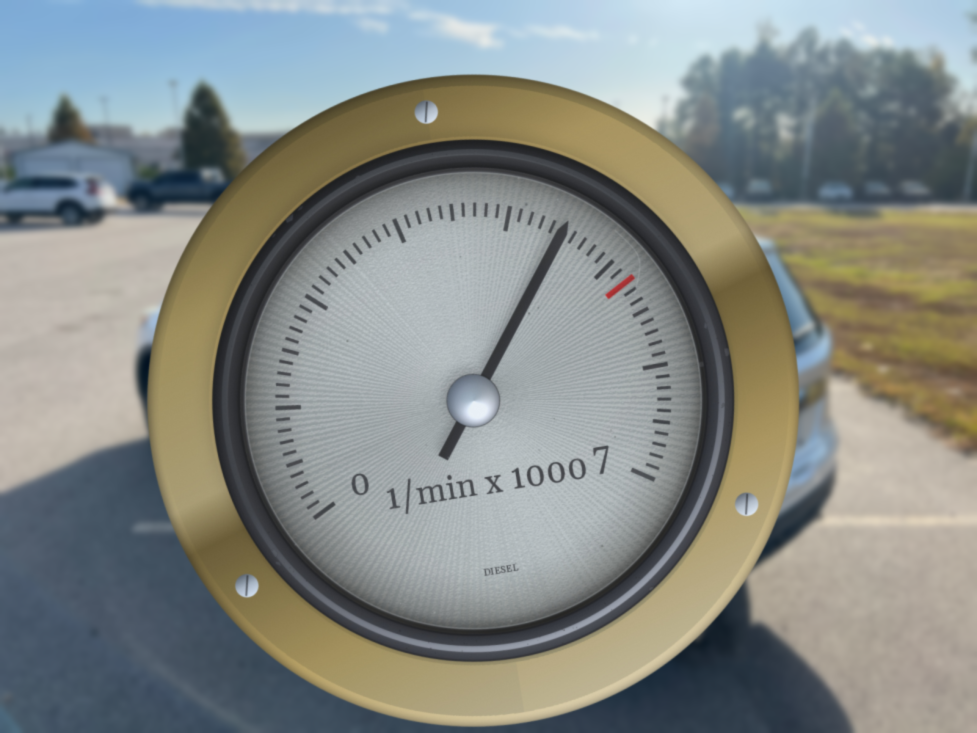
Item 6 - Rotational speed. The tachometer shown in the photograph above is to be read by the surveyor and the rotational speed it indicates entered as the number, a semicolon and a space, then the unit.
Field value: 4500; rpm
